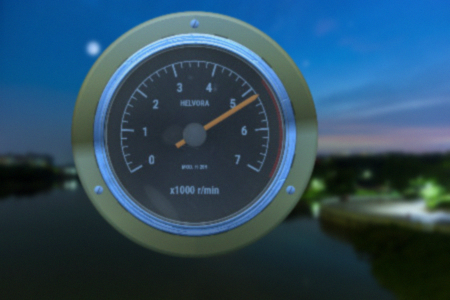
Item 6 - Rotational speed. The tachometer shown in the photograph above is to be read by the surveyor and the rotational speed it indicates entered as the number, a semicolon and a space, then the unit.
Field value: 5200; rpm
